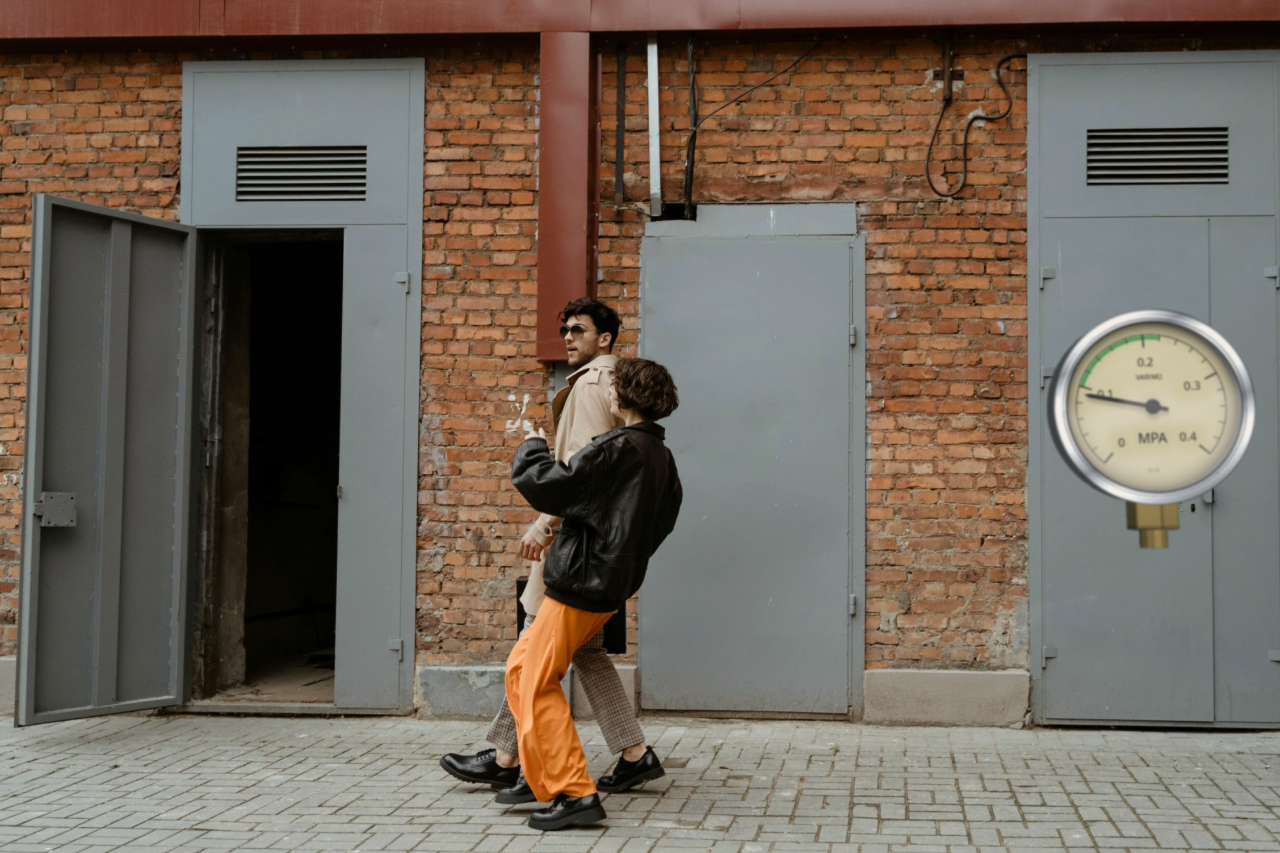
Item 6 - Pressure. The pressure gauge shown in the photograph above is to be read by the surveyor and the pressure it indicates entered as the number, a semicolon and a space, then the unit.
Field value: 0.09; MPa
